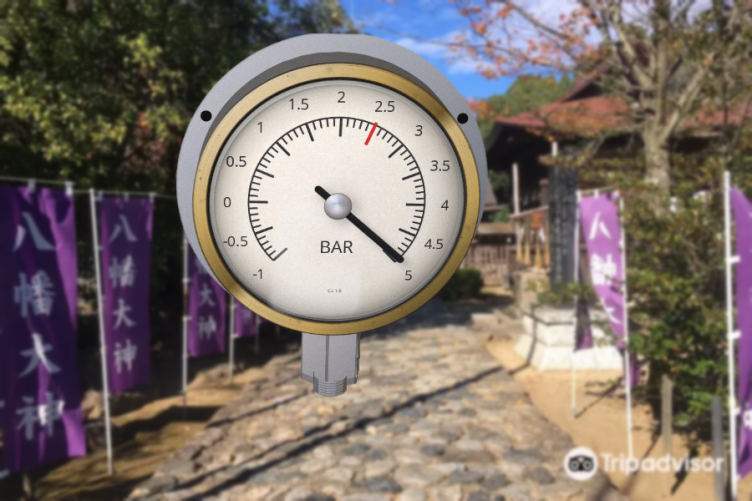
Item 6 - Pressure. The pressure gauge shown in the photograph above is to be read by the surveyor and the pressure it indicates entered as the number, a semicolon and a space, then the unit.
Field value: 4.9; bar
